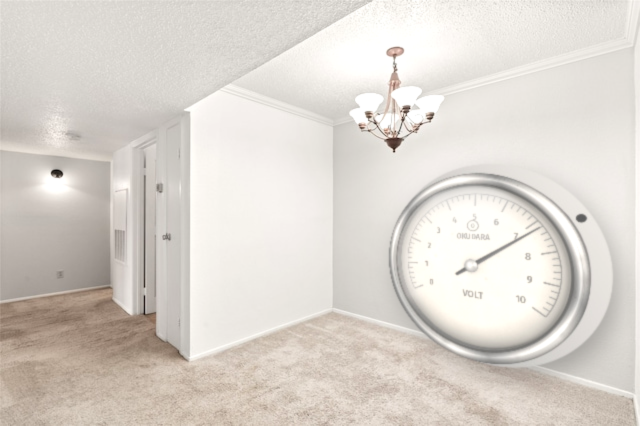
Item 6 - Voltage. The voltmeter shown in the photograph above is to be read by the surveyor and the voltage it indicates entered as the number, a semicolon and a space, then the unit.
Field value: 7.2; V
